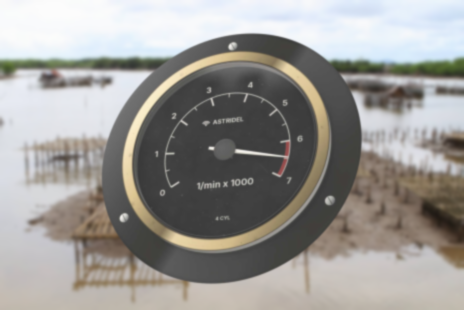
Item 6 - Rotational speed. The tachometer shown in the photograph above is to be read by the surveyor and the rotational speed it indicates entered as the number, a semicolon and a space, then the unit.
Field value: 6500; rpm
